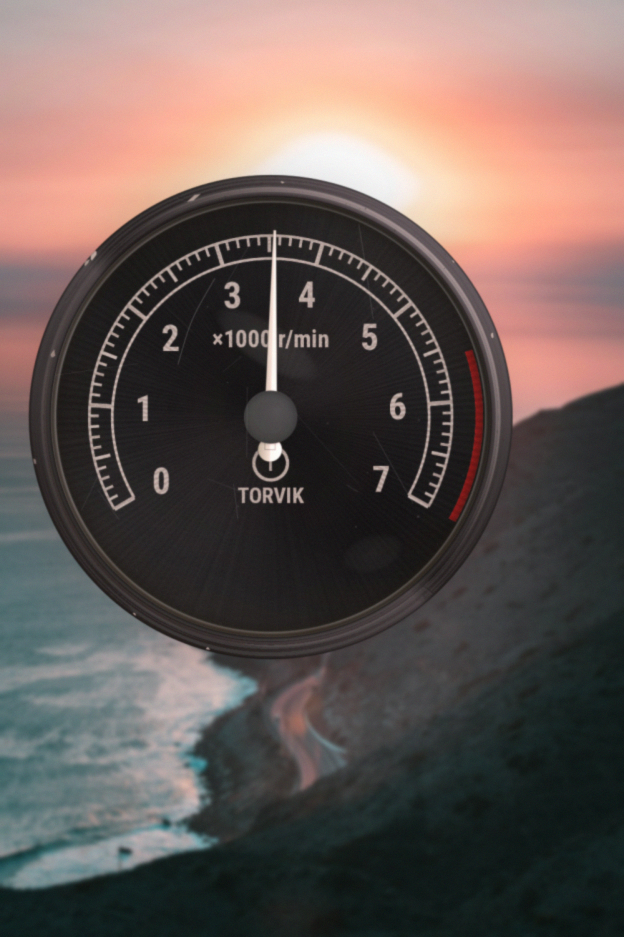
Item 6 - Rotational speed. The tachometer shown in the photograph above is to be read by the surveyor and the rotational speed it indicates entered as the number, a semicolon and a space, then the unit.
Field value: 3550; rpm
